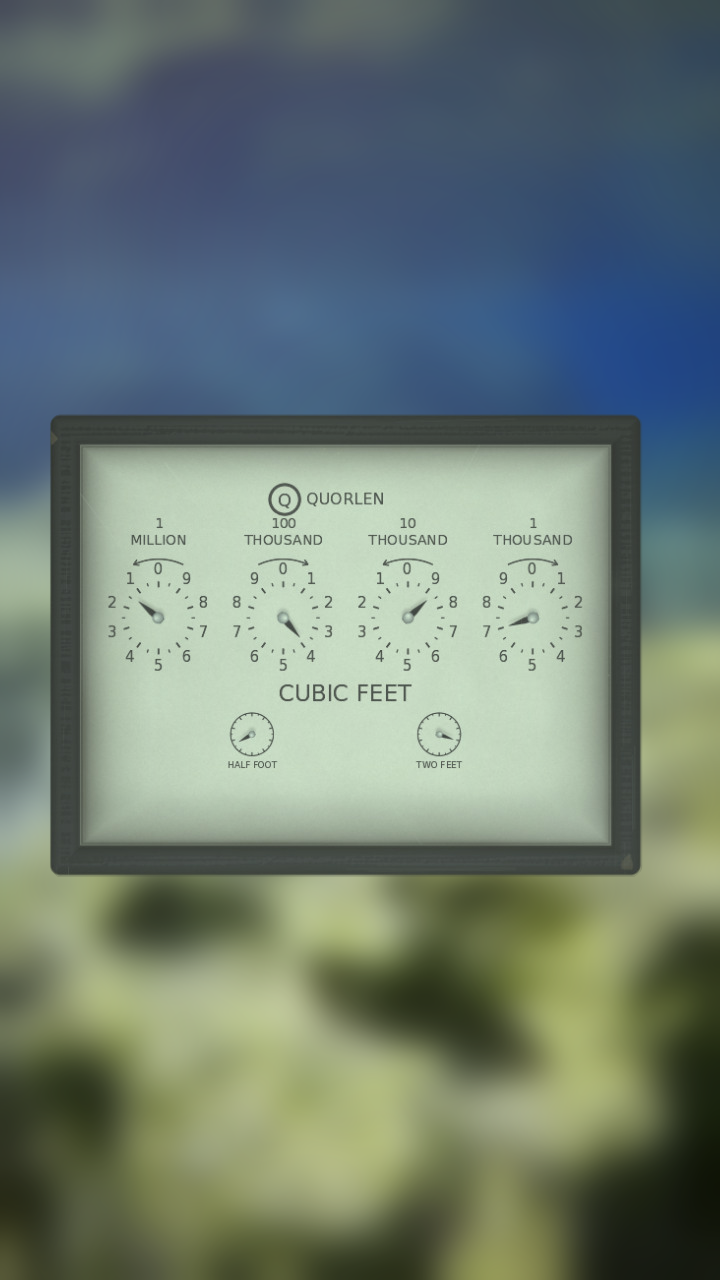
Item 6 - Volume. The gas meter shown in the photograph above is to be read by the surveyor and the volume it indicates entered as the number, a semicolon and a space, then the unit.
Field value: 138700; ft³
